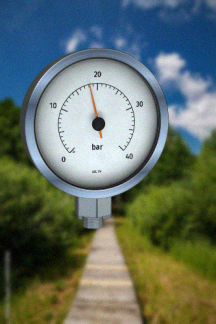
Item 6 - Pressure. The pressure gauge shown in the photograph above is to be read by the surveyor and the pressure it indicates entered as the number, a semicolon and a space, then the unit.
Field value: 18; bar
